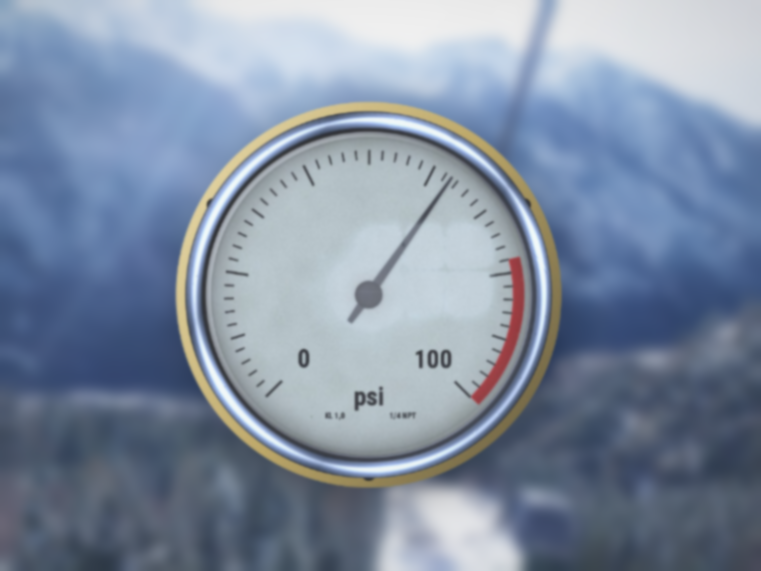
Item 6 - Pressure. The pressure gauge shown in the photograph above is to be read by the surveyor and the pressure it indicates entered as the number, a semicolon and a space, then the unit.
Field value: 63; psi
